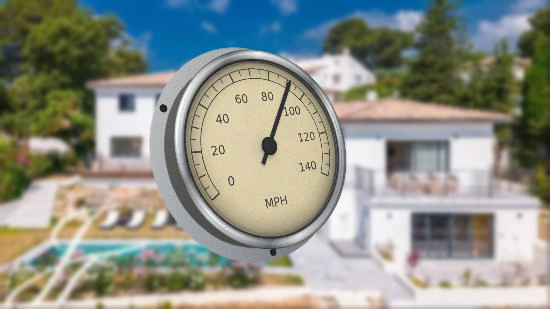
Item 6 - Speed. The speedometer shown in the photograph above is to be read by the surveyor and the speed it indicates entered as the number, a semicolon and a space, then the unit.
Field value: 90; mph
